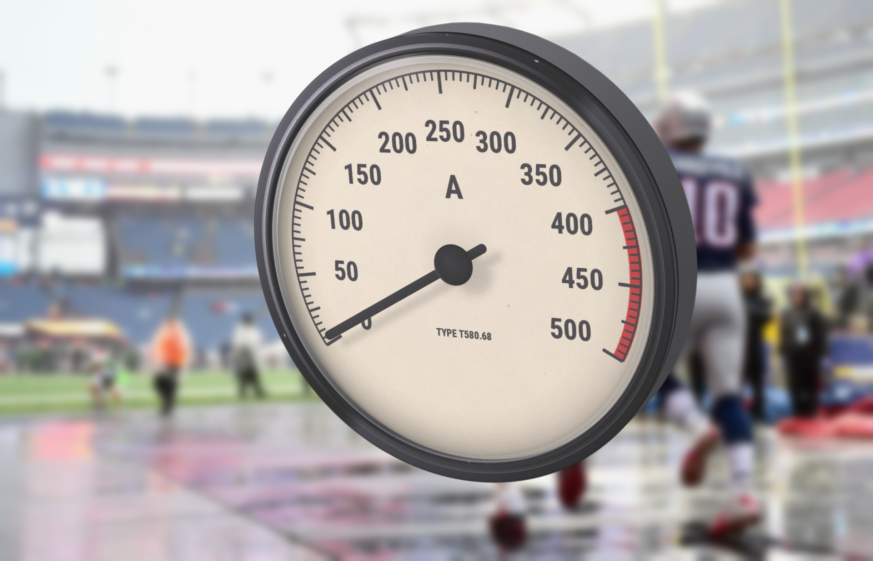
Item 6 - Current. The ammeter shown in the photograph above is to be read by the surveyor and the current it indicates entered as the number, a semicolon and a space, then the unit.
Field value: 5; A
